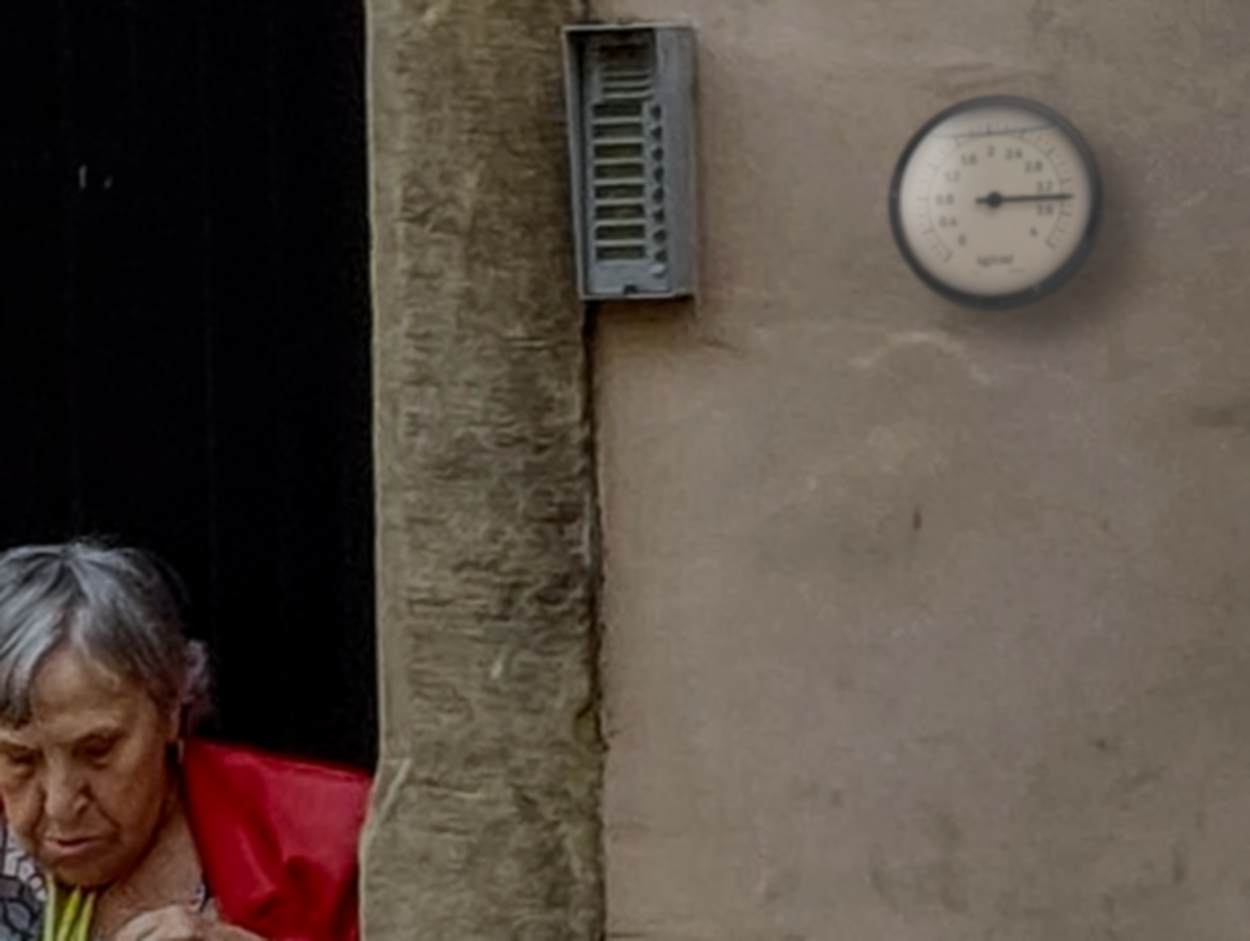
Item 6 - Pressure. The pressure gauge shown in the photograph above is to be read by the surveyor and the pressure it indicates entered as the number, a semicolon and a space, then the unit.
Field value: 3.4; kg/cm²
